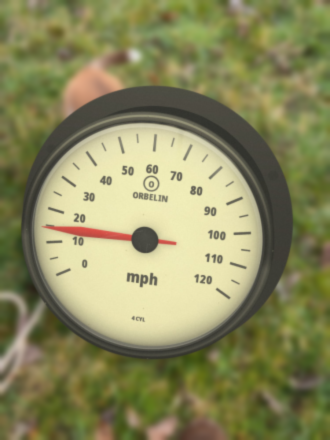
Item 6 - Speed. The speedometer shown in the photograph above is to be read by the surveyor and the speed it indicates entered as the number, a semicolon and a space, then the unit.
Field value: 15; mph
